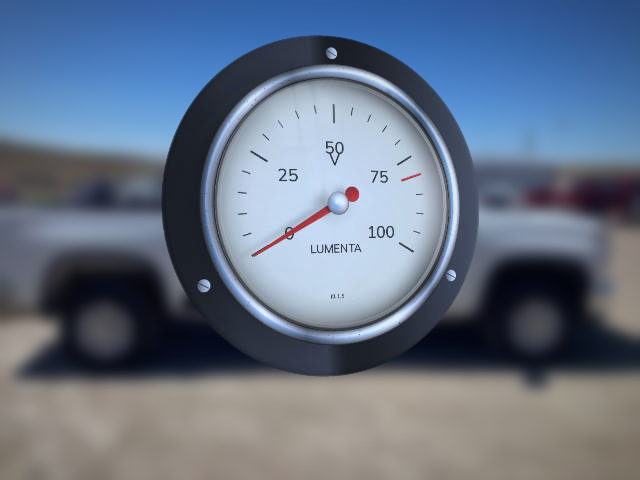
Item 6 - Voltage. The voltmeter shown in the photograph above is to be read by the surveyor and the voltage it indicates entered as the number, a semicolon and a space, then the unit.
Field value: 0; V
